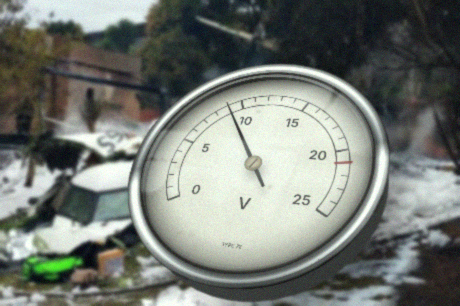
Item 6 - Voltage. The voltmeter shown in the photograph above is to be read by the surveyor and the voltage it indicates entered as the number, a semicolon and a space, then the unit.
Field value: 9; V
